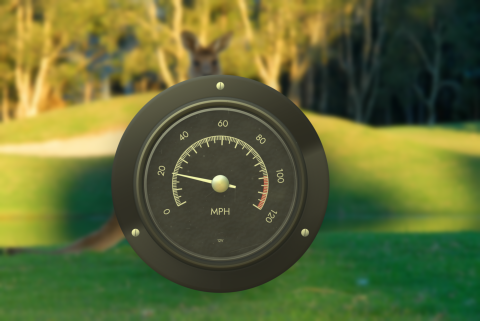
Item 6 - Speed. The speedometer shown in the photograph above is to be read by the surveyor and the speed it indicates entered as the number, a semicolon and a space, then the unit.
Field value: 20; mph
